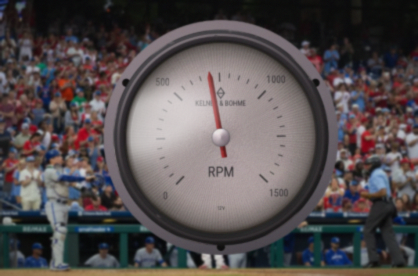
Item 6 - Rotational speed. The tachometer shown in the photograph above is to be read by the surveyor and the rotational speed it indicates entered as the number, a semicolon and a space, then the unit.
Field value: 700; rpm
